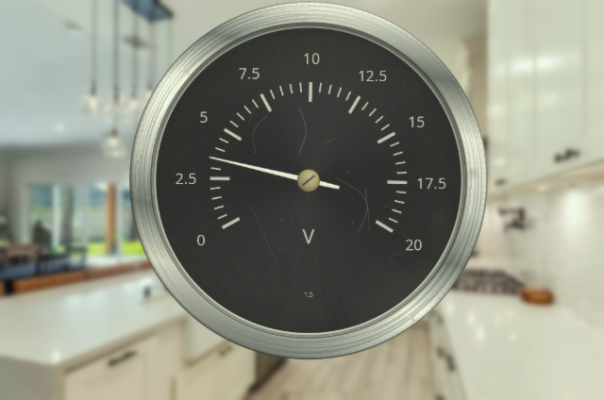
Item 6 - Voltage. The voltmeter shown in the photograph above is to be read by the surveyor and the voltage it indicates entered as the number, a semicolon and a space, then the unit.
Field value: 3.5; V
